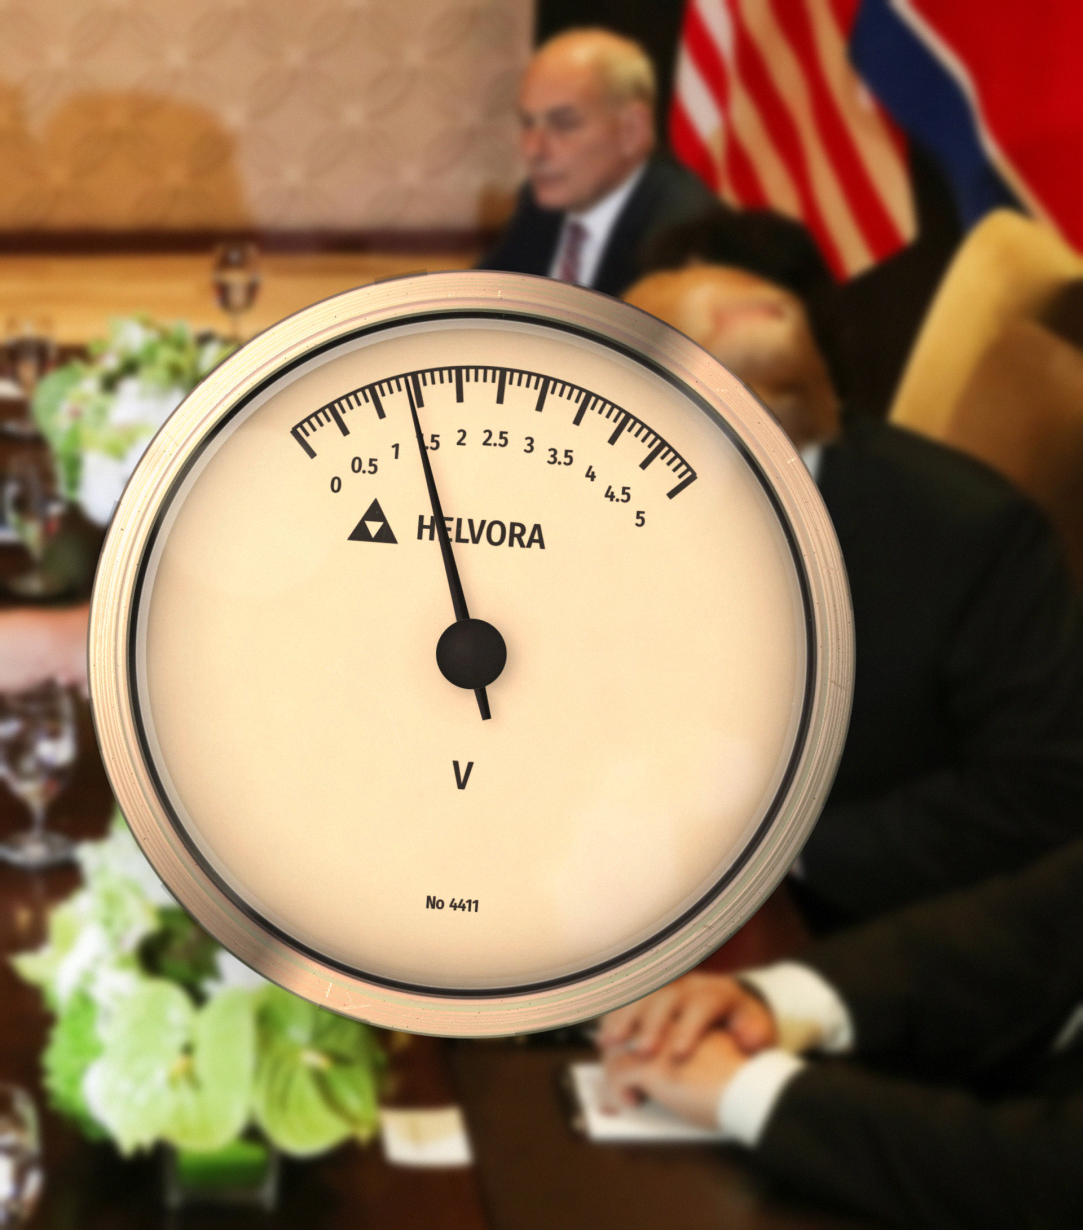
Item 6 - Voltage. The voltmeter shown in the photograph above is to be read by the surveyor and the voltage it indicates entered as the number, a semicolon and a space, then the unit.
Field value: 1.4; V
